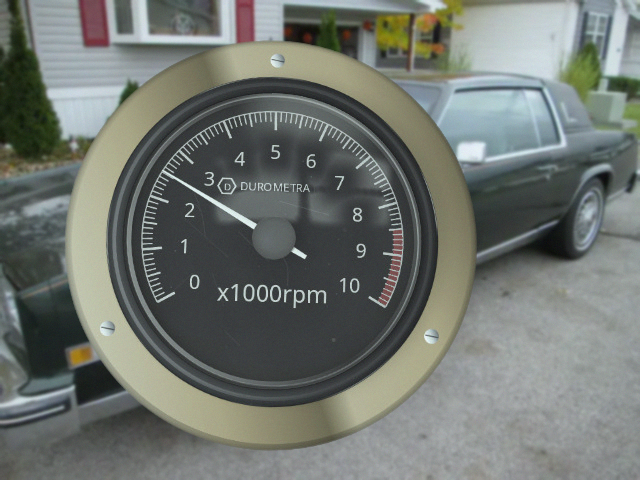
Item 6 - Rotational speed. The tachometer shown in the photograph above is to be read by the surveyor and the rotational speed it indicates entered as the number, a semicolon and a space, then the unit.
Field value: 2500; rpm
